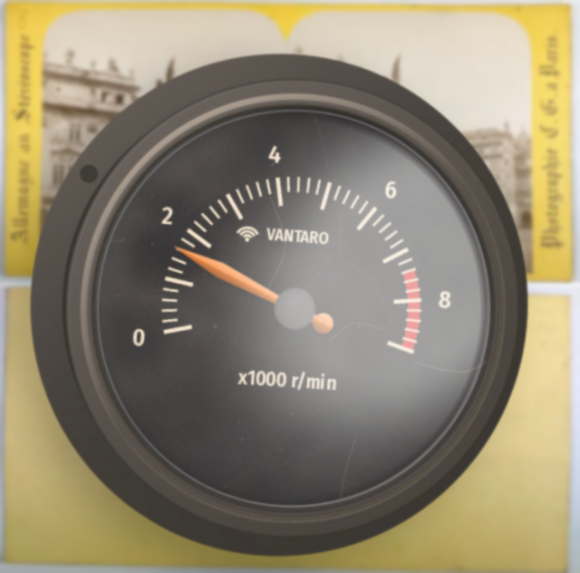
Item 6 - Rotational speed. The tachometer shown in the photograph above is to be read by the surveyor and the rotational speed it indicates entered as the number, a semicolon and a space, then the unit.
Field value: 1600; rpm
